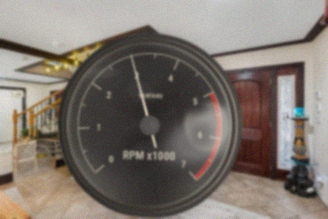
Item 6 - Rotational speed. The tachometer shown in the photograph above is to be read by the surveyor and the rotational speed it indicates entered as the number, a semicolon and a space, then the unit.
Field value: 3000; rpm
